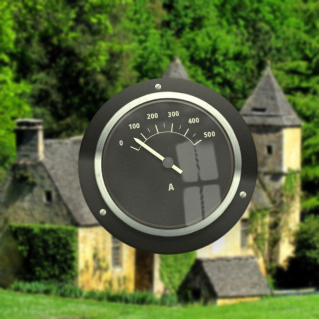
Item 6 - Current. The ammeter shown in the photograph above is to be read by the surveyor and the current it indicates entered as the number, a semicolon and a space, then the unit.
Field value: 50; A
